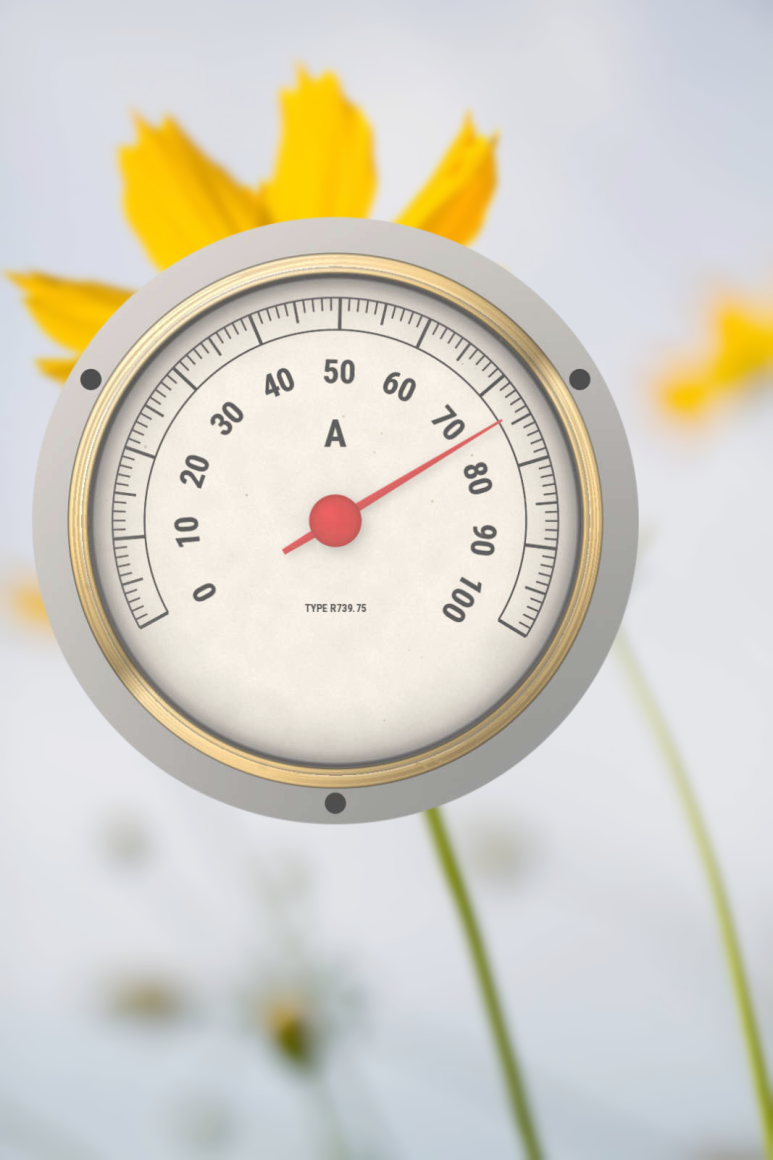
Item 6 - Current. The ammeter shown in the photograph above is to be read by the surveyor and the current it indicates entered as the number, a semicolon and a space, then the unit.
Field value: 74; A
